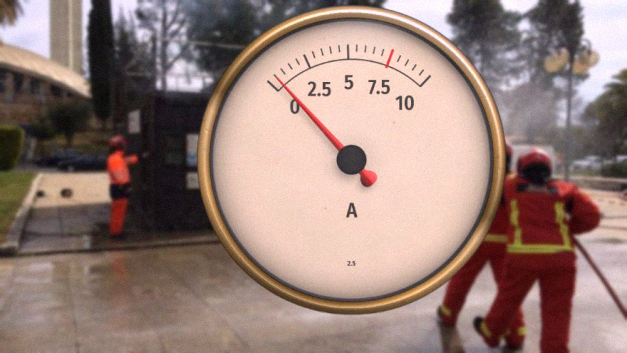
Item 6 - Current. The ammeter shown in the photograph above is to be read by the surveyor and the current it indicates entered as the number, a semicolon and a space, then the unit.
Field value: 0.5; A
